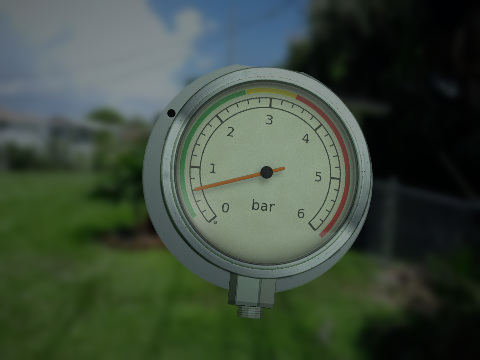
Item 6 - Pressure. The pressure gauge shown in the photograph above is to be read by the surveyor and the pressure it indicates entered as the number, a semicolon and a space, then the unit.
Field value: 0.6; bar
